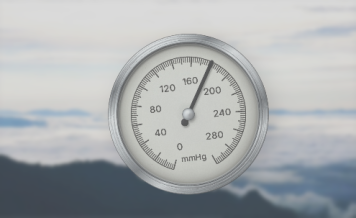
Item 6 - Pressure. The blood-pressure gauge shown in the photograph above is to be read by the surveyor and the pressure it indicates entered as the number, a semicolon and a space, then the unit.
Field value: 180; mmHg
